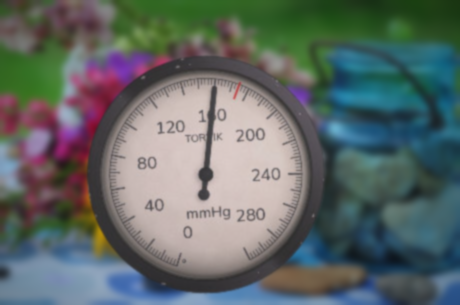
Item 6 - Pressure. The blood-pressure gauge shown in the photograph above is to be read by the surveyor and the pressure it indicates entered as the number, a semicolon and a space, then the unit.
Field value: 160; mmHg
